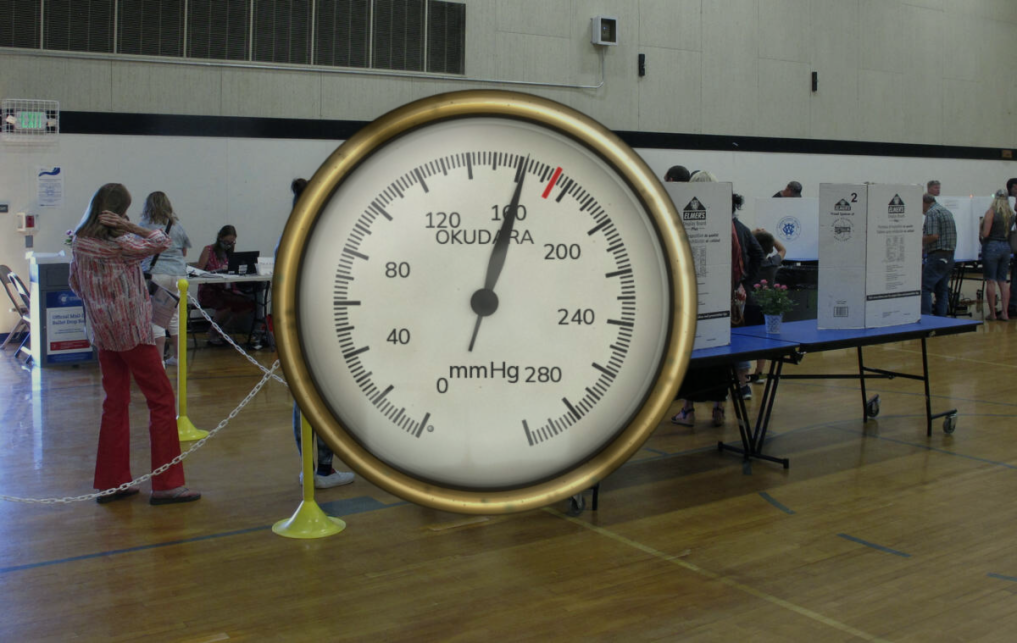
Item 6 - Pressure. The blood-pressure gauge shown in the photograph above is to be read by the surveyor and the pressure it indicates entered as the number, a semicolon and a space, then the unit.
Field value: 162; mmHg
